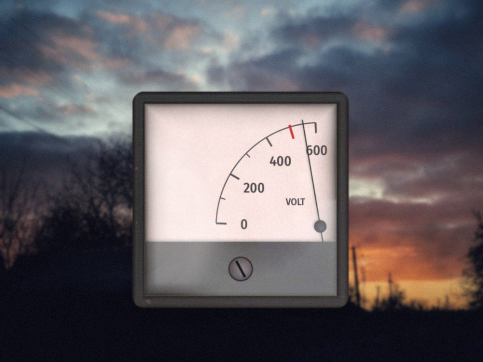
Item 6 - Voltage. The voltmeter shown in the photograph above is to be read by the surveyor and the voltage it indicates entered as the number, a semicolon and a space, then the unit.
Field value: 550; V
